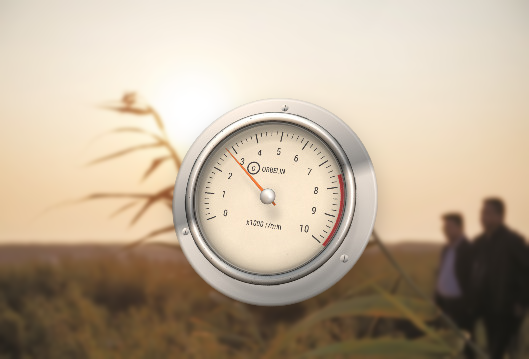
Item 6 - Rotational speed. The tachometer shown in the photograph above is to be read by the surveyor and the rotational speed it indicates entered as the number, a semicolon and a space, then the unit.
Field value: 2800; rpm
